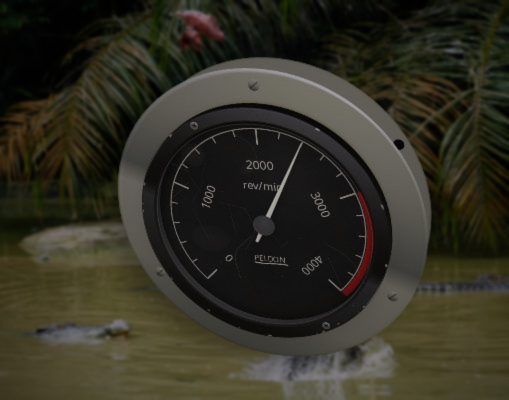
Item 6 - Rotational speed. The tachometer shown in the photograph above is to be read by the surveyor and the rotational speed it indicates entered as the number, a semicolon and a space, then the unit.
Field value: 2400; rpm
